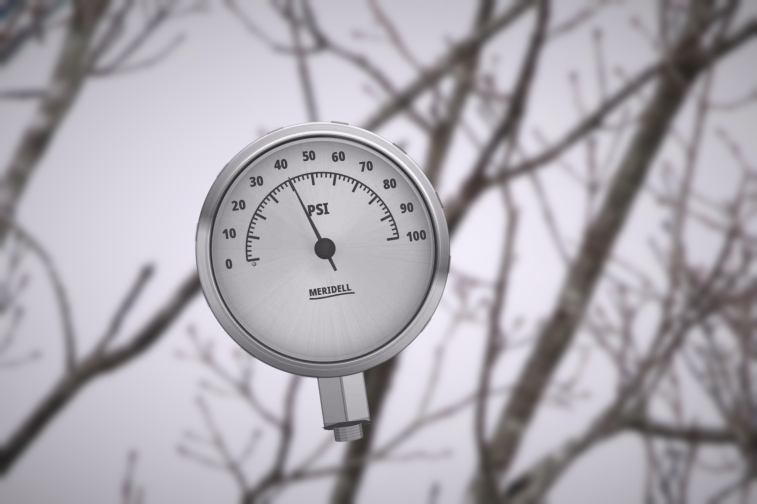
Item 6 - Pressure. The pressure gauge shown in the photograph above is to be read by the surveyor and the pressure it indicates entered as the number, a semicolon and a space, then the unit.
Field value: 40; psi
